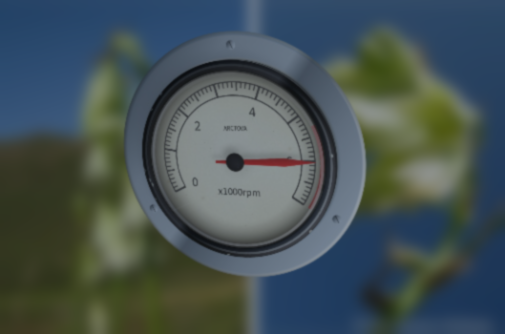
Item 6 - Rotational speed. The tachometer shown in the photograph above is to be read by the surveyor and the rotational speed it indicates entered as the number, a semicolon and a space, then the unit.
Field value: 6000; rpm
